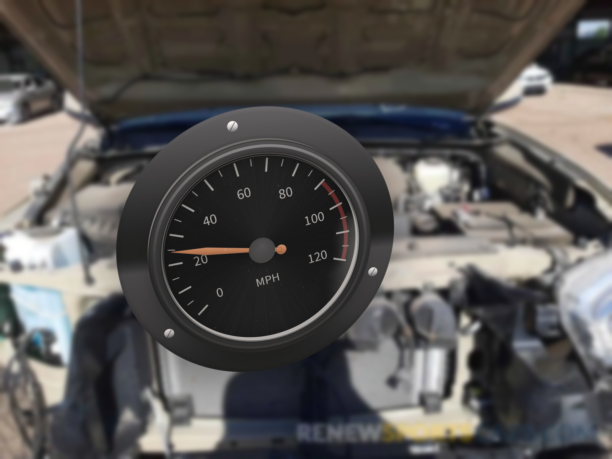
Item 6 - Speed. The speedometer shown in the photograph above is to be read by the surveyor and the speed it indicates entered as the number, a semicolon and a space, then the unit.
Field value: 25; mph
